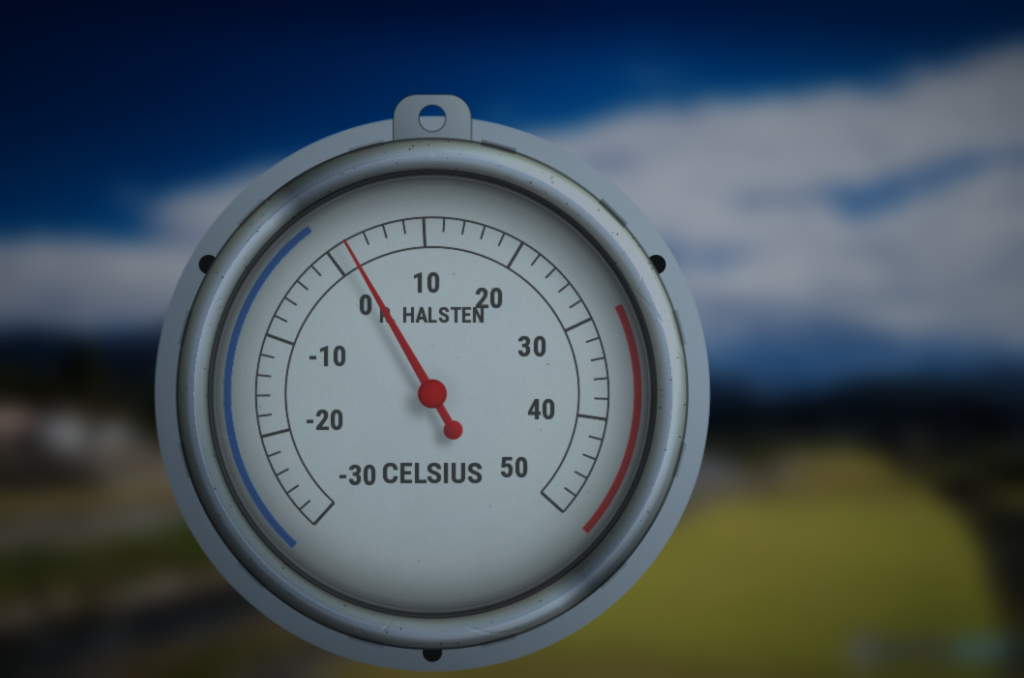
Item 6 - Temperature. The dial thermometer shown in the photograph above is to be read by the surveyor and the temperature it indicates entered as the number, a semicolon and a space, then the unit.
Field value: 2; °C
